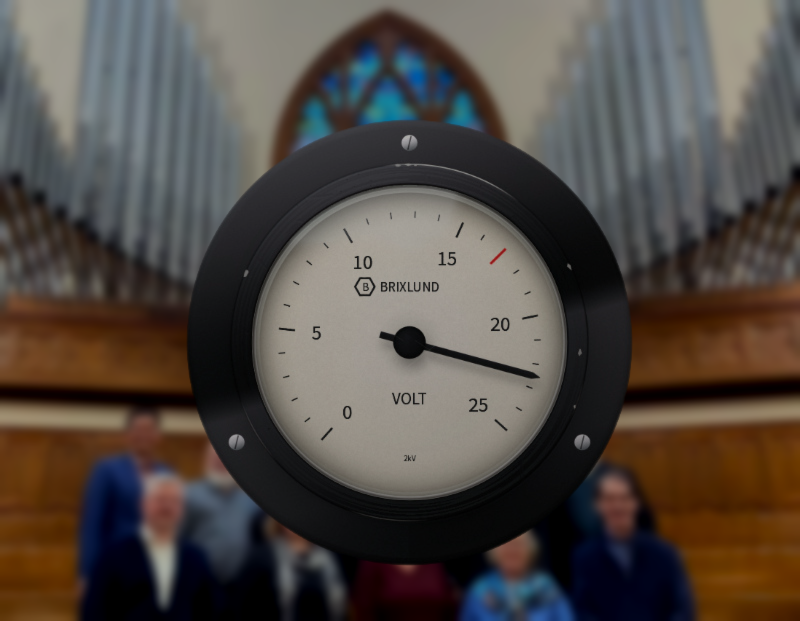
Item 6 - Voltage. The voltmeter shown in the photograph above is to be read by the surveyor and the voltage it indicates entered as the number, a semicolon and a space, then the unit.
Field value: 22.5; V
